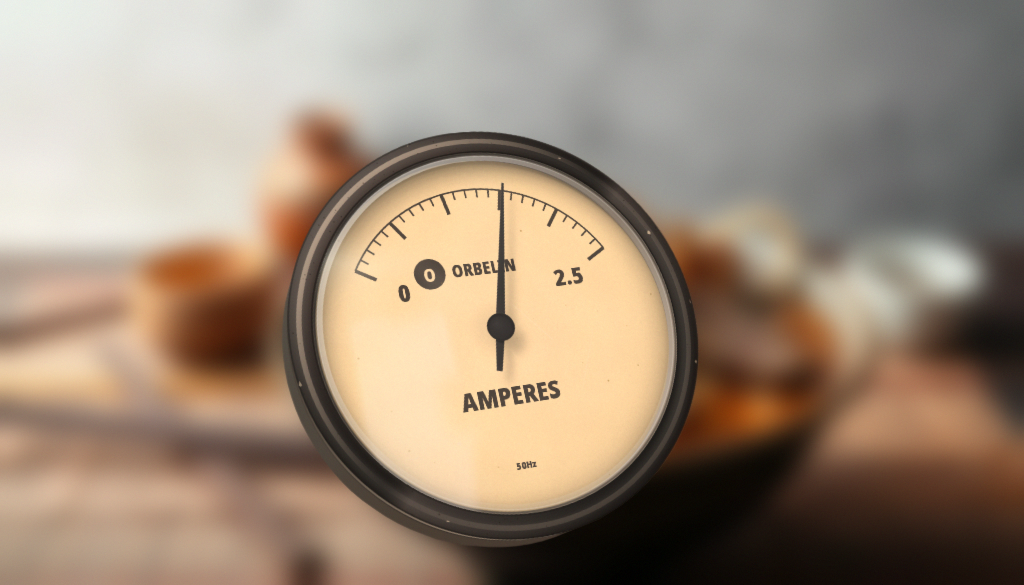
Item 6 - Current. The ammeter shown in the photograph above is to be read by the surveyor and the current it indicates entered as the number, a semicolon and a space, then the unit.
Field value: 1.5; A
